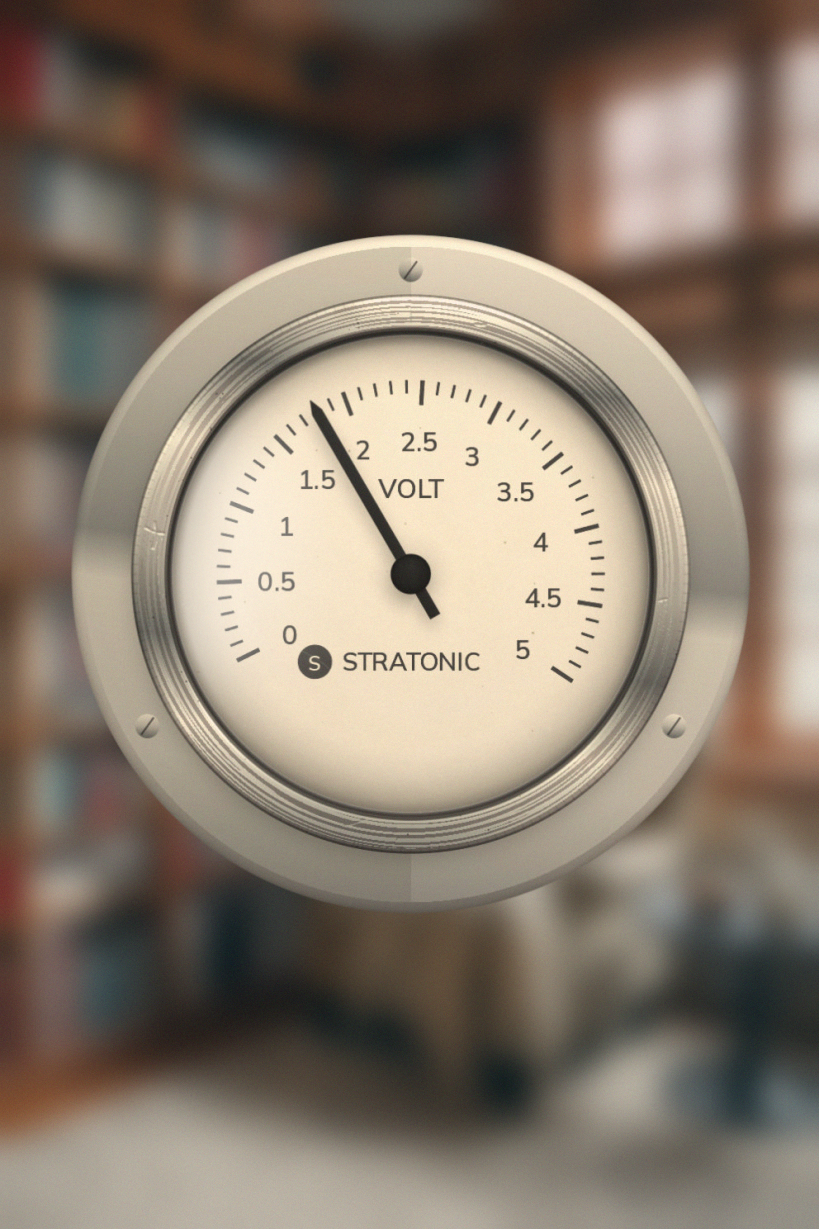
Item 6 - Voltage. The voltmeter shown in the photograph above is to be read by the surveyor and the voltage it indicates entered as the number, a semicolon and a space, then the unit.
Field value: 1.8; V
